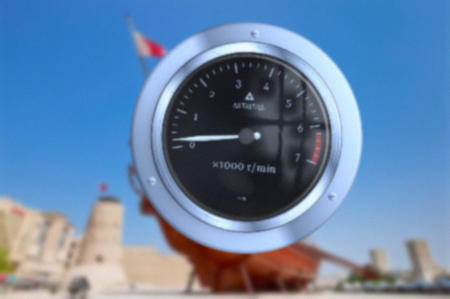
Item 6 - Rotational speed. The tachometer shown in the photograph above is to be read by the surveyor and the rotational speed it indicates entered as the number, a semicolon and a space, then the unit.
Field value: 200; rpm
